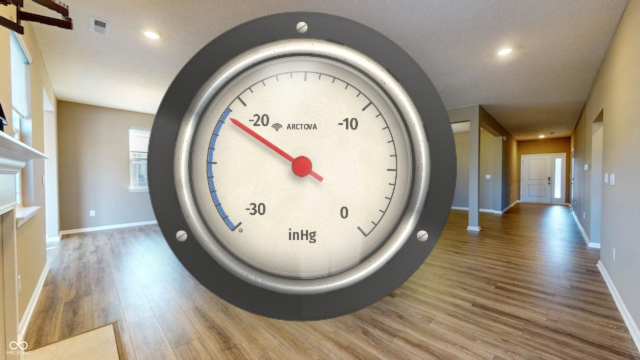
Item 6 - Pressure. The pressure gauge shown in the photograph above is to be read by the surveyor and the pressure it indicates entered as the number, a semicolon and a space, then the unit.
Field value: -21.5; inHg
